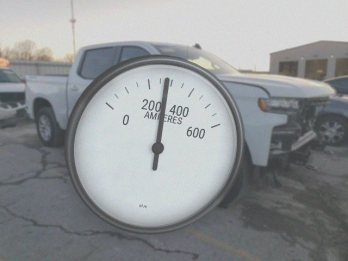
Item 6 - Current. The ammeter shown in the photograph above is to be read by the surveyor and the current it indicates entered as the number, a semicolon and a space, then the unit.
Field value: 275; A
